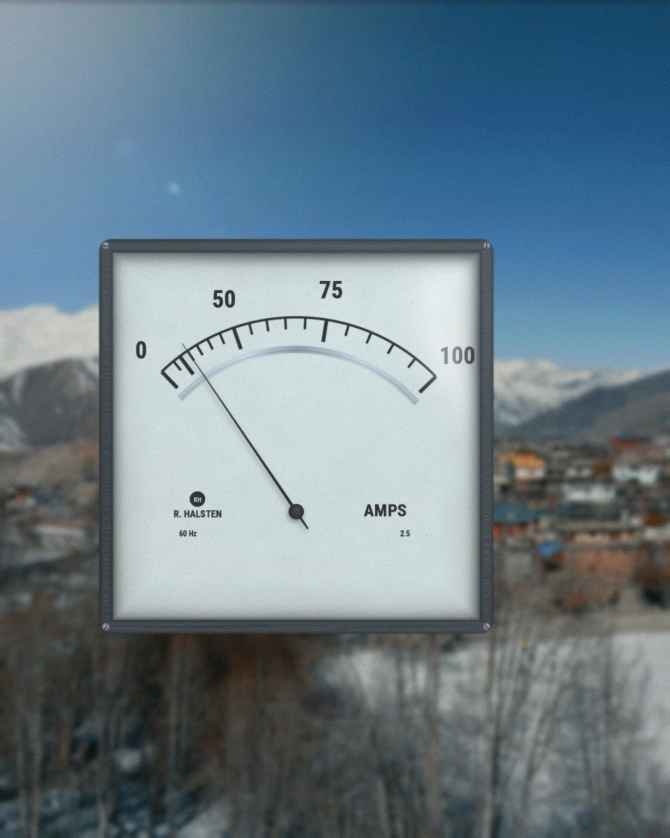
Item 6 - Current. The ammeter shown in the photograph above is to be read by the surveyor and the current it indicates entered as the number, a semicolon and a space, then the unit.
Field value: 30; A
